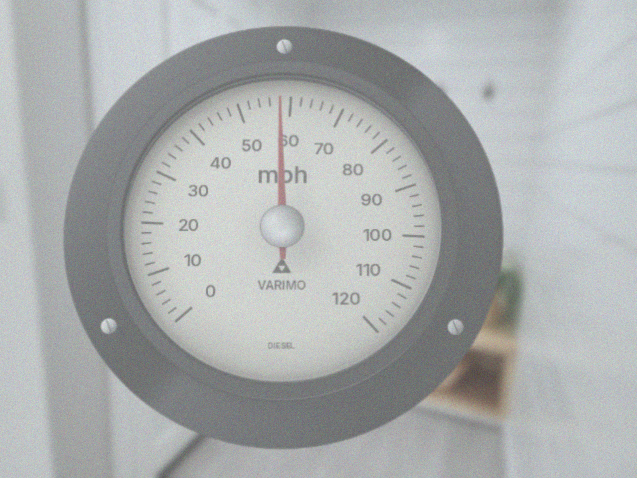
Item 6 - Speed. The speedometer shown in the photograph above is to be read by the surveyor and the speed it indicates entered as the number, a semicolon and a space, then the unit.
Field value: 58; mph
